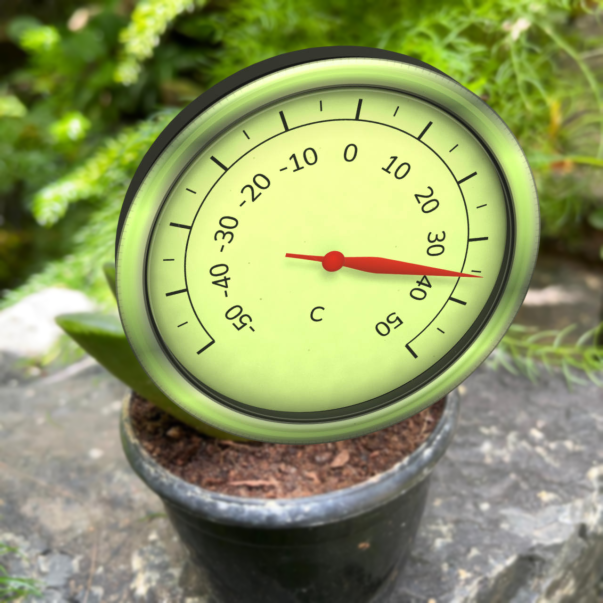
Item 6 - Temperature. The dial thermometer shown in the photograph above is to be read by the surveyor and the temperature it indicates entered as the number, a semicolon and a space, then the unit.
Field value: 35; °C
